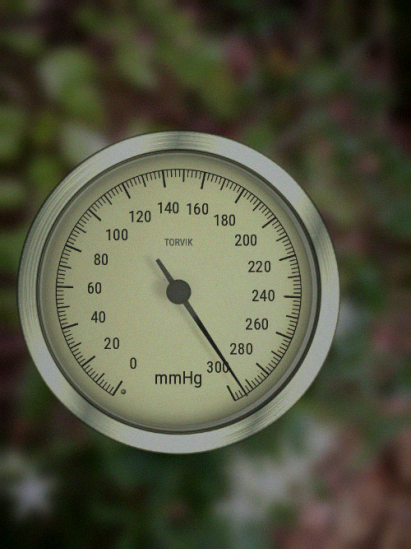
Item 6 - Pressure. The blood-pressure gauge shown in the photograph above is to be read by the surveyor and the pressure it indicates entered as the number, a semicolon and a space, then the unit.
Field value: 294; mmHg
